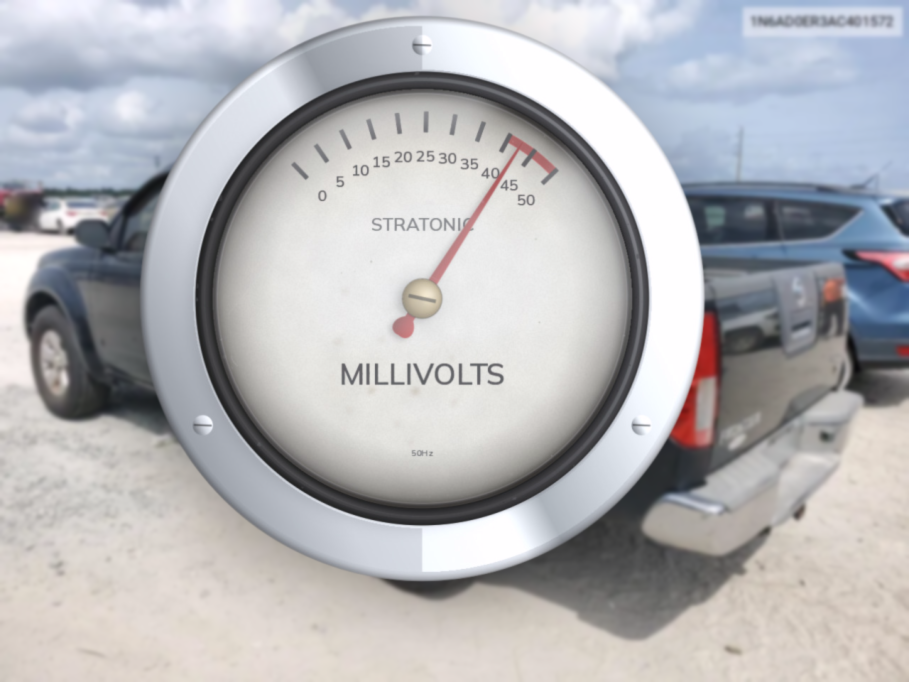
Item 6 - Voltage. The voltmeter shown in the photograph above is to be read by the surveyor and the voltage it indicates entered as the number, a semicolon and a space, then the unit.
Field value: 42.5; mV
